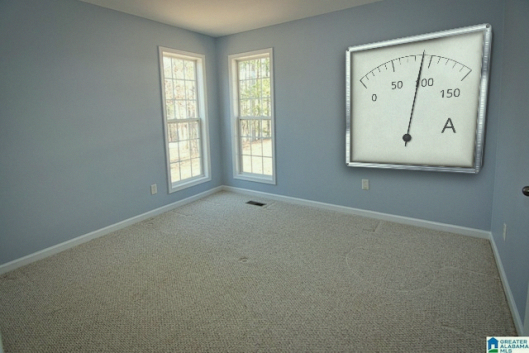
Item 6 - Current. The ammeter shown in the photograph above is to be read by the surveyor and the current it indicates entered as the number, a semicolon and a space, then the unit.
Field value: 90; A
